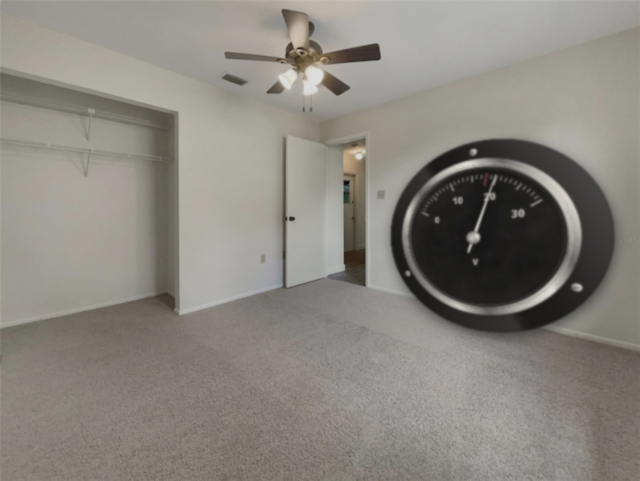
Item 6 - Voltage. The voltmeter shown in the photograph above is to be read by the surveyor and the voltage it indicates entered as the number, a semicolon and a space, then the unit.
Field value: 20; V
